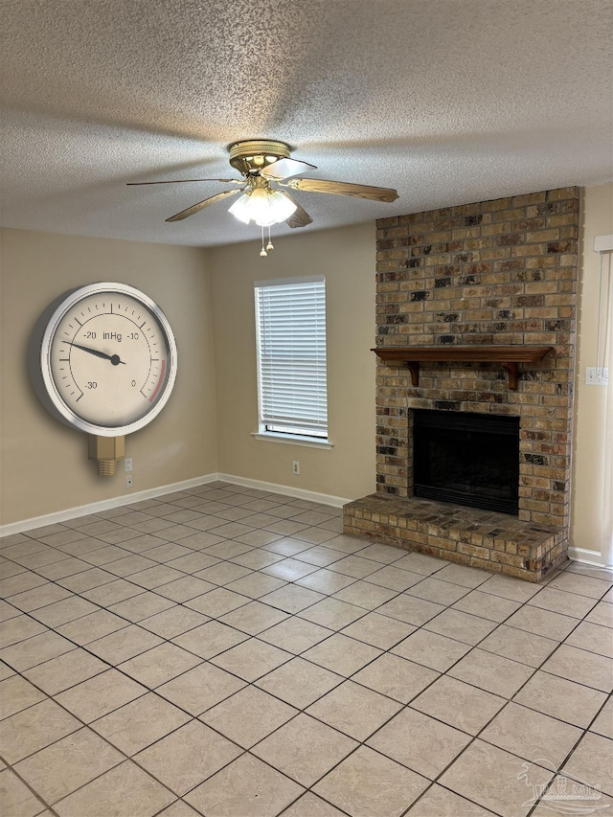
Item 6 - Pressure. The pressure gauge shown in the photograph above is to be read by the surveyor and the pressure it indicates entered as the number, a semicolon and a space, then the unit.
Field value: -23; inHg
